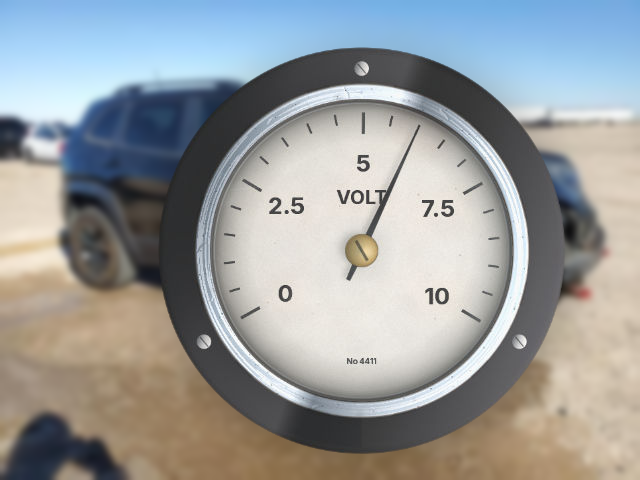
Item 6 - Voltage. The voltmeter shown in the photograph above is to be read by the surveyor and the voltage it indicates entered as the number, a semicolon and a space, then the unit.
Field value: 6; V
